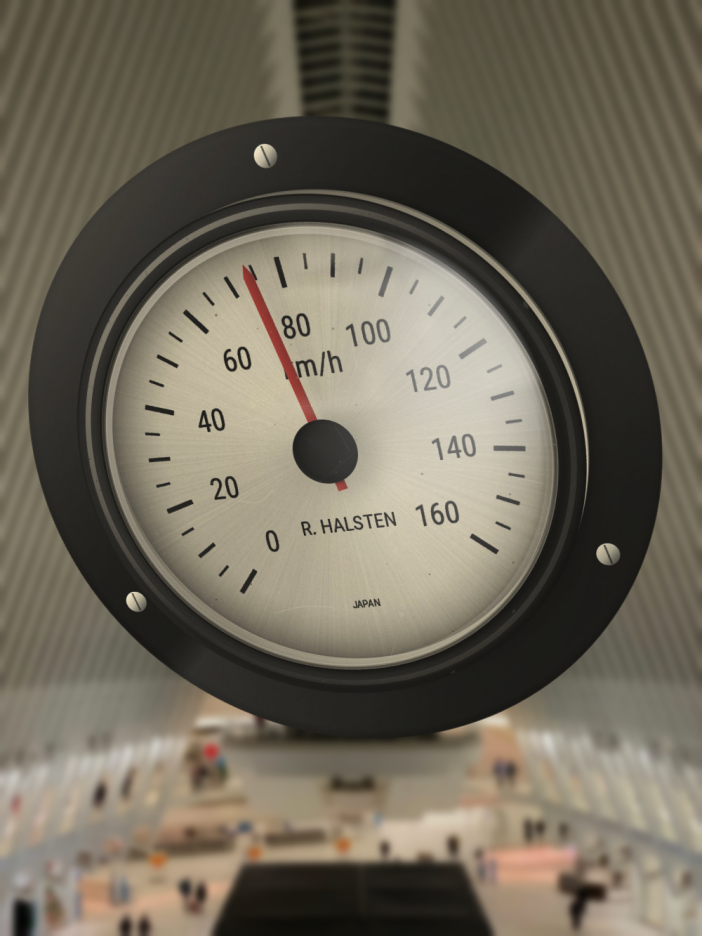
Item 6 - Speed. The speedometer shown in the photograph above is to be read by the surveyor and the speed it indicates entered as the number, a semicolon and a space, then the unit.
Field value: 75; km/h
